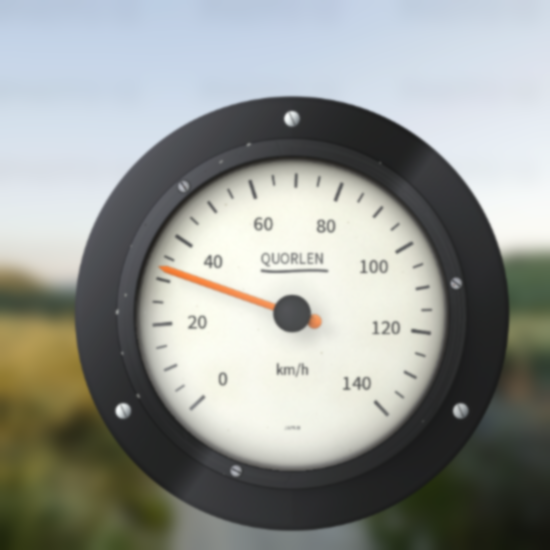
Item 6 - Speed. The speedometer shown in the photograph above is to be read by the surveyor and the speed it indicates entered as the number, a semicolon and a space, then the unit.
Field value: 32.5; km/h
